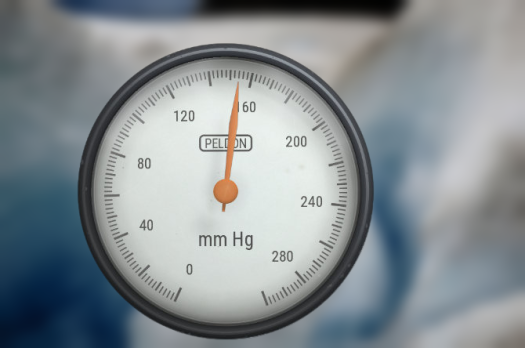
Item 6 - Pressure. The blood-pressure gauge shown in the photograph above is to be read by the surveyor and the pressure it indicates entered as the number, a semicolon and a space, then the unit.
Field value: 154; mmHg
